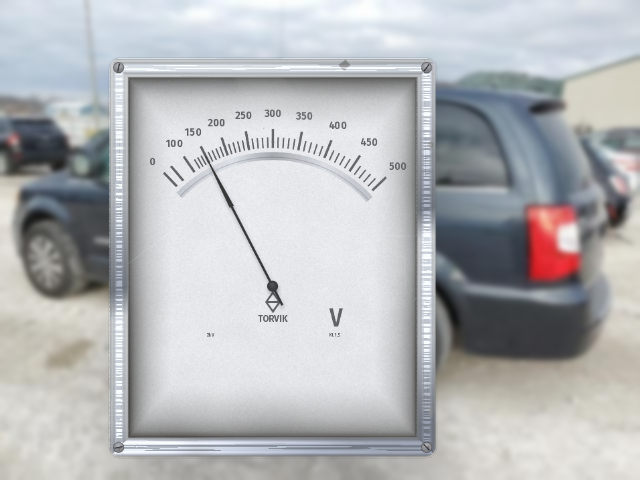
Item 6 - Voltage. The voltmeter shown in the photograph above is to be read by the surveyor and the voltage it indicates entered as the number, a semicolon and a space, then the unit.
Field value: 150; V
